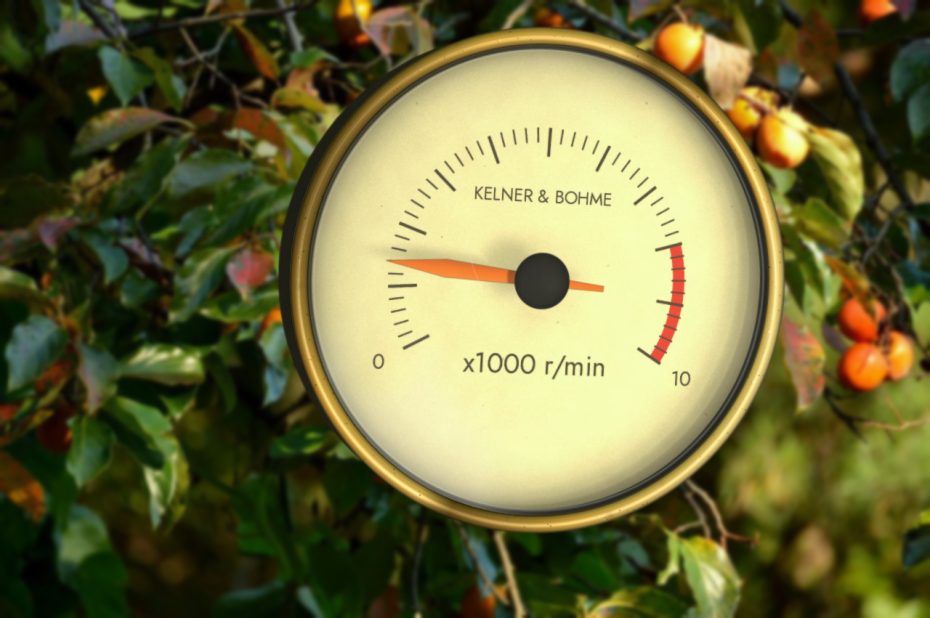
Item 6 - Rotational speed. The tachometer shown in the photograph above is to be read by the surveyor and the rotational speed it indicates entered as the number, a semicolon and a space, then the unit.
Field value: 1400; rpm
